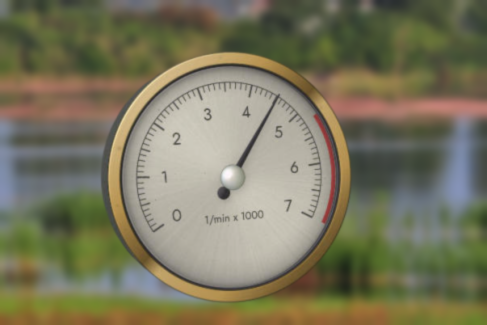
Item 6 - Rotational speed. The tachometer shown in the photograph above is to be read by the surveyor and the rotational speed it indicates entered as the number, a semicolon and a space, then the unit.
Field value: 4500; rpm
